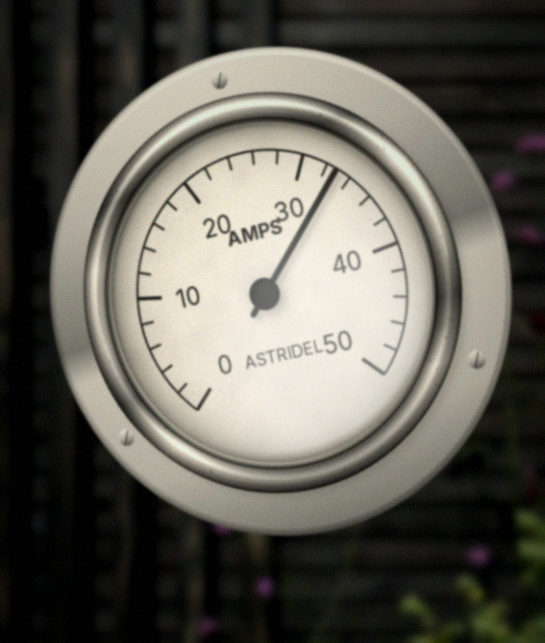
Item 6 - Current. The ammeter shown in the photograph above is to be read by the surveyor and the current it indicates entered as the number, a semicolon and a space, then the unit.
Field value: 33; A
